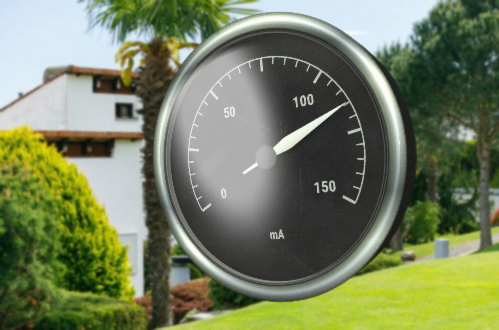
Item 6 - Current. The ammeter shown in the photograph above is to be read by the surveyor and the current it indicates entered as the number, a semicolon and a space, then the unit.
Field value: 115; mA
